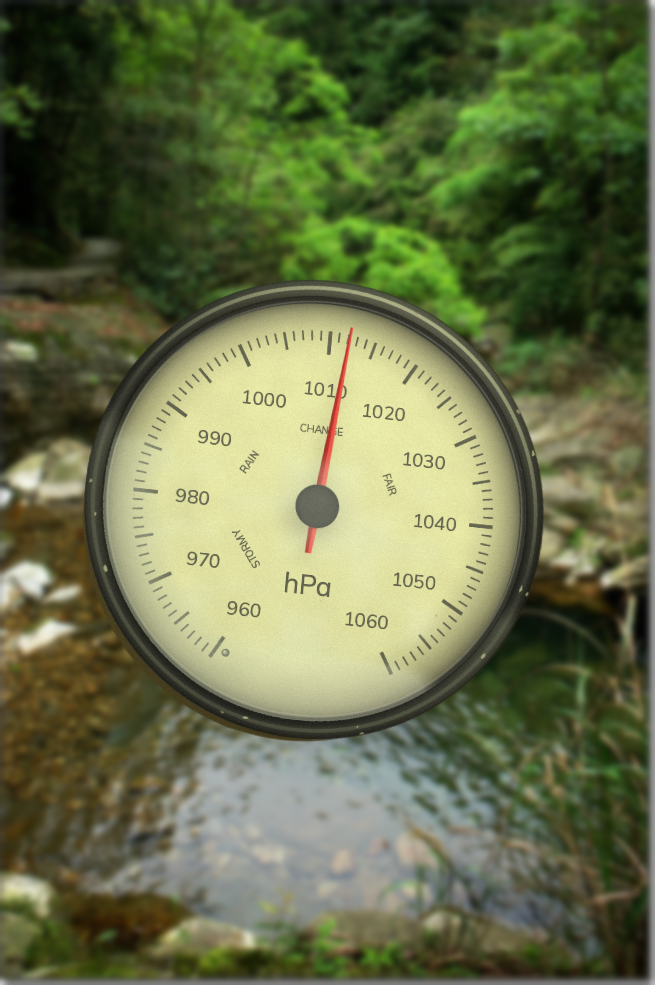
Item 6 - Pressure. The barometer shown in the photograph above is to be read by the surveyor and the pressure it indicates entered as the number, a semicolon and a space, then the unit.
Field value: 1012; hPa
